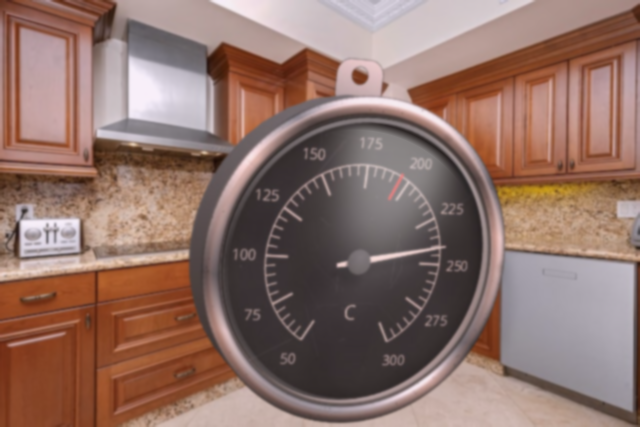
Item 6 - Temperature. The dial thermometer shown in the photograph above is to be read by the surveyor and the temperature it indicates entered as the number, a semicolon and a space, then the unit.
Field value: 240; °C
